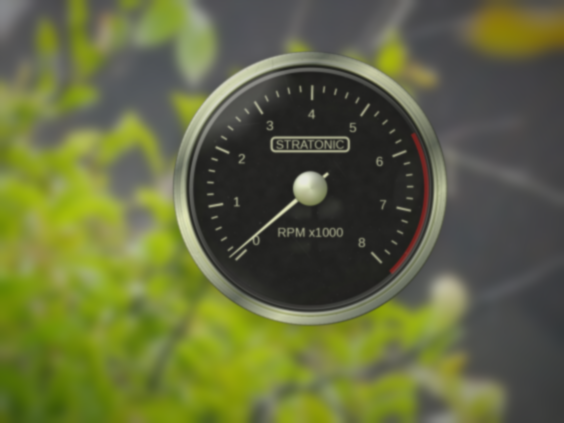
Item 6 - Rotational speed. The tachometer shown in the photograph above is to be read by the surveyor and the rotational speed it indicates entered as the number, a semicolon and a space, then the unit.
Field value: 100; rpm
